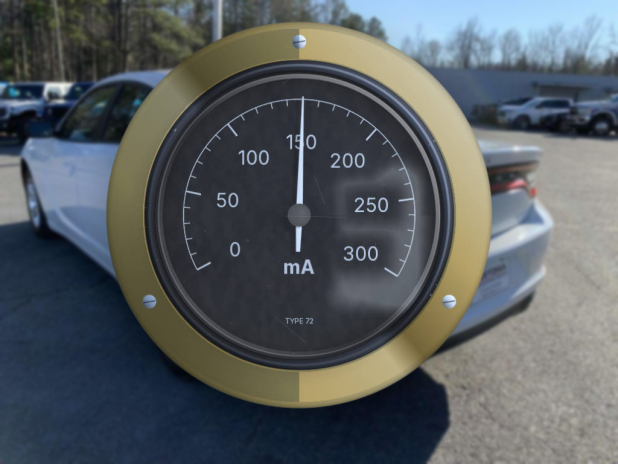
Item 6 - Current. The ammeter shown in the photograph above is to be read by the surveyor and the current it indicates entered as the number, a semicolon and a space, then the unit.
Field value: 150; mA
